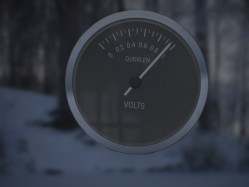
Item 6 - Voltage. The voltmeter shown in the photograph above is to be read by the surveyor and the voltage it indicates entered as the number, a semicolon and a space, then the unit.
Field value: 0.95; V
